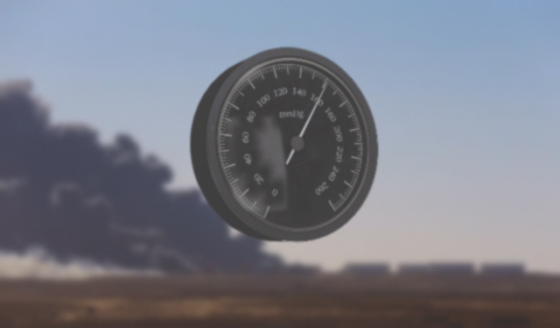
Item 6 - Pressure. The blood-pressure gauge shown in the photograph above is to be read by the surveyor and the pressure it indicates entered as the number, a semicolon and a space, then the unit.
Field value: 160; mmHg
